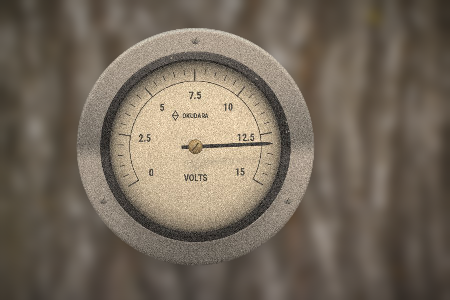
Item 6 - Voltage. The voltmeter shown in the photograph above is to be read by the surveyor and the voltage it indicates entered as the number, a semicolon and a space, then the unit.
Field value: 13; V
